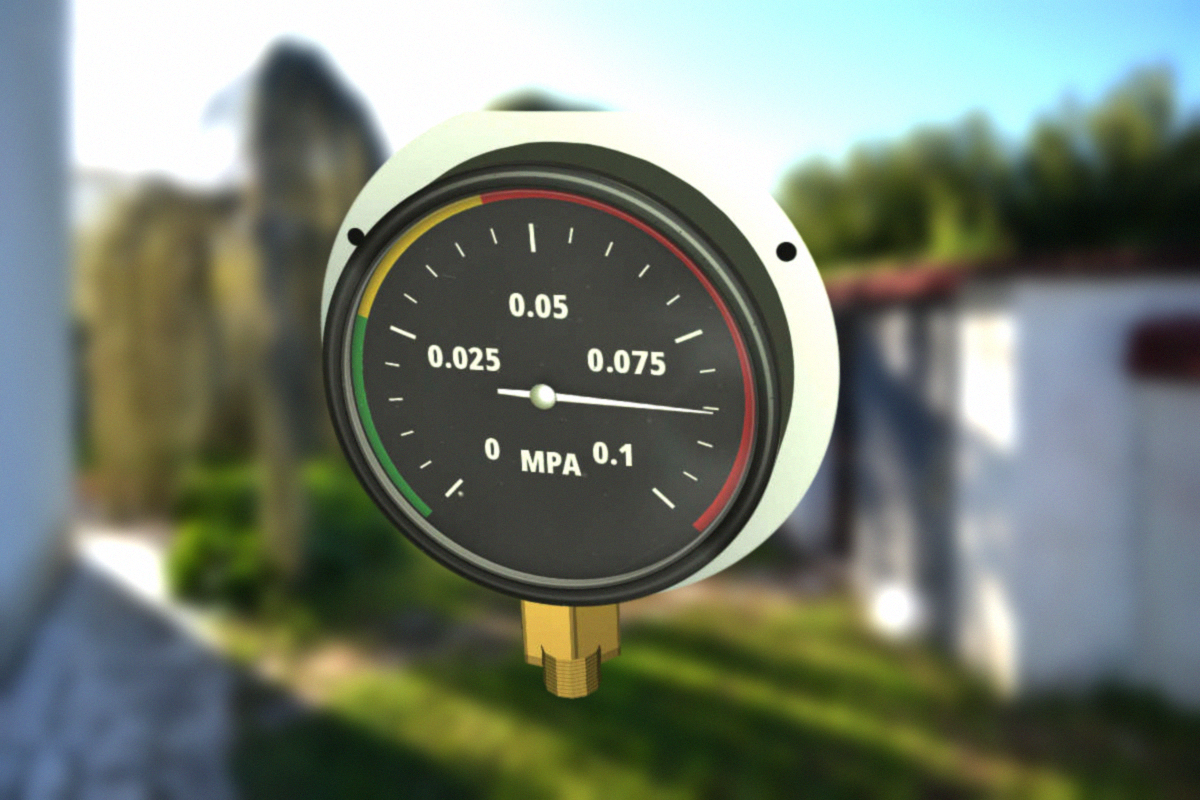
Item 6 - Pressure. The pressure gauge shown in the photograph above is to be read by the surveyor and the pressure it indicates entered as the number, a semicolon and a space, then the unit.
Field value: 0.085; MPa
